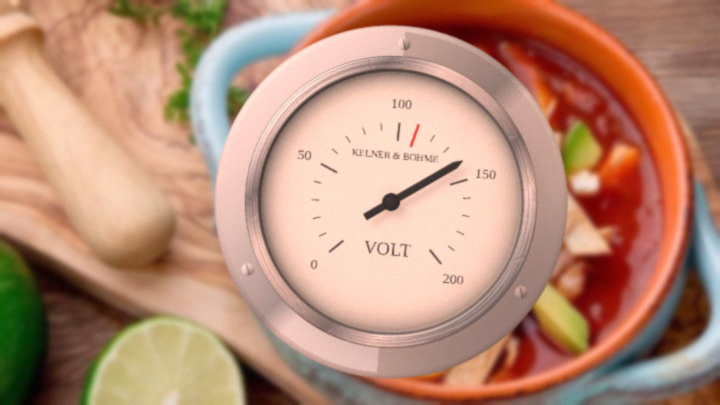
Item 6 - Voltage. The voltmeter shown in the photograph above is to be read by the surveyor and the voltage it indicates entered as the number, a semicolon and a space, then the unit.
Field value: 140; V
